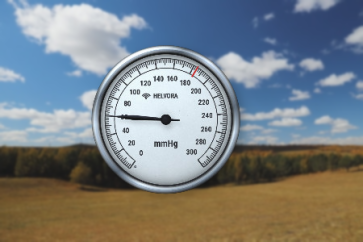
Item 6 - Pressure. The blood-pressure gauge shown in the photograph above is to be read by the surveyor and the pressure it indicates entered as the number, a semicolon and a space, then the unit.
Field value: 60; mmHg
